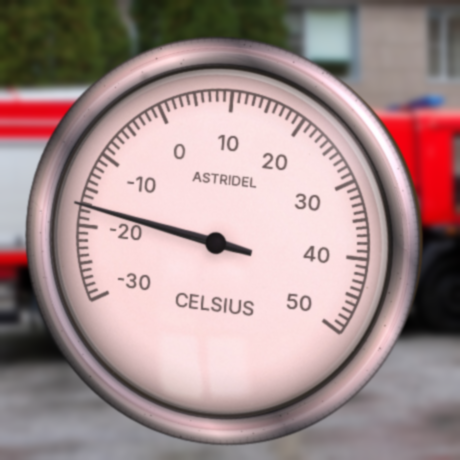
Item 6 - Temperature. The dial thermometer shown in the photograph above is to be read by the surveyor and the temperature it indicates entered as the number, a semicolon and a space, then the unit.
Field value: -17; °C
